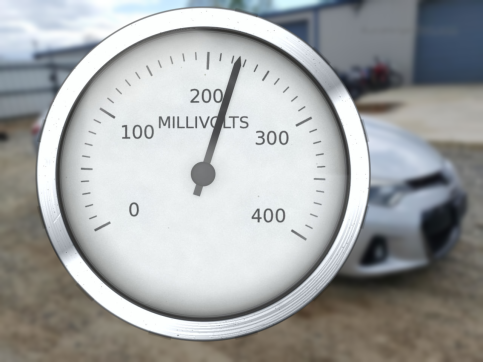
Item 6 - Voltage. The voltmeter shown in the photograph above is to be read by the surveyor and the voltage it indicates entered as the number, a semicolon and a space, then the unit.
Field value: 225; mV
